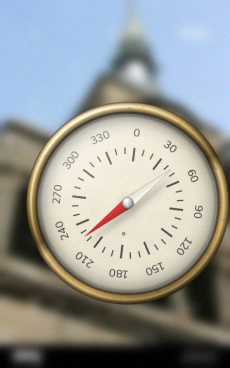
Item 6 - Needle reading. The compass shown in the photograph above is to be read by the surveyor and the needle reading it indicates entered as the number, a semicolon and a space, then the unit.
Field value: 225; °
